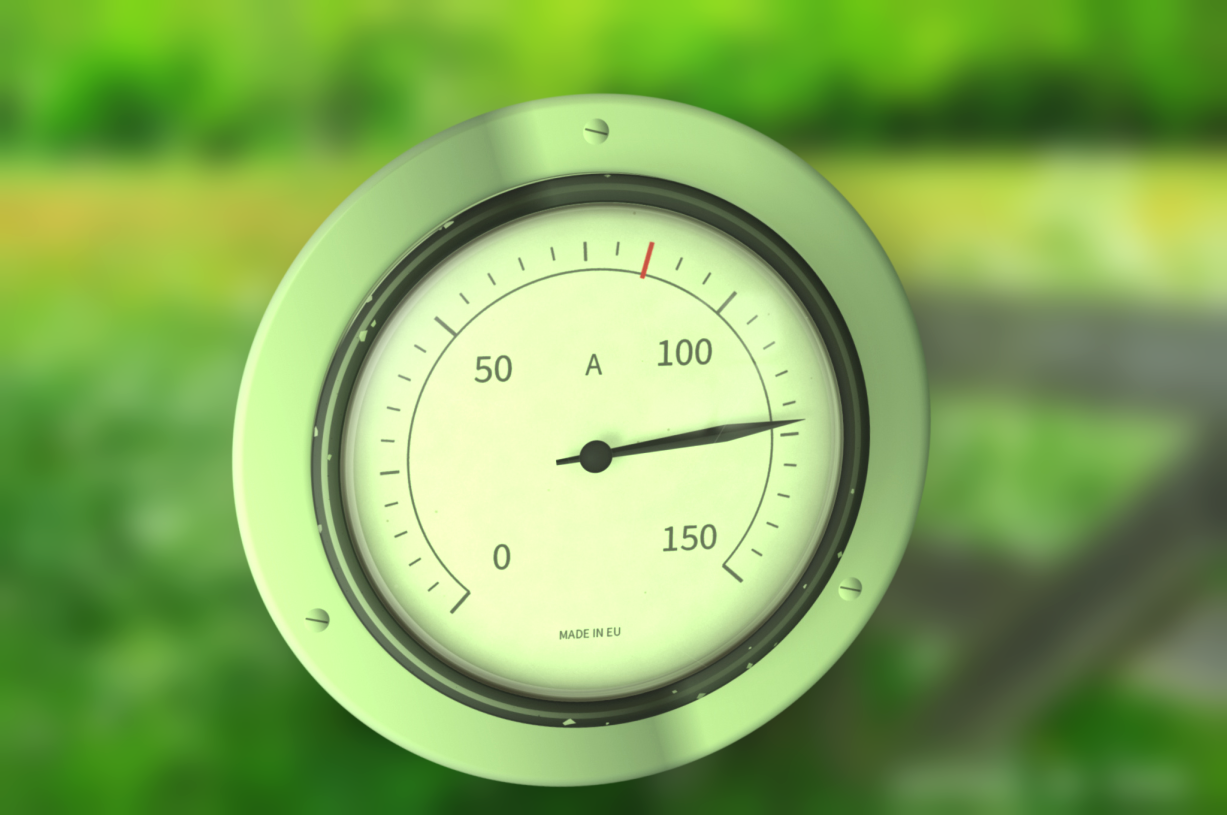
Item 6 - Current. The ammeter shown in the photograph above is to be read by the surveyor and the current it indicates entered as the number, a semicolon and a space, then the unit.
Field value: 122.5; A
